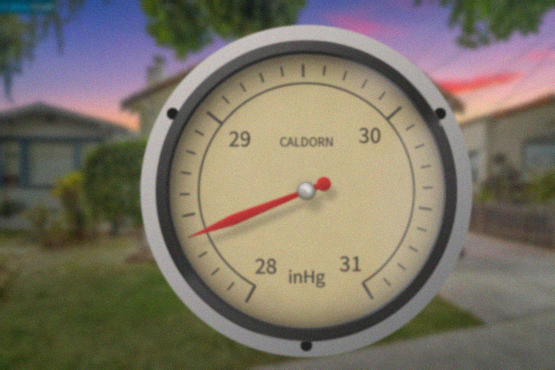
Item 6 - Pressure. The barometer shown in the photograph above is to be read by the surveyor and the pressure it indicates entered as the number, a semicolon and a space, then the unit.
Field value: 28.4; inHg
